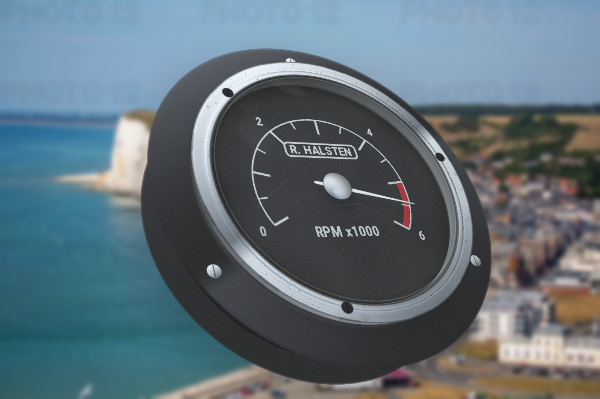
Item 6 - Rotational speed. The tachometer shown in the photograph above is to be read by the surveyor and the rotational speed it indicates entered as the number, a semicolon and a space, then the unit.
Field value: 5500; rpm
